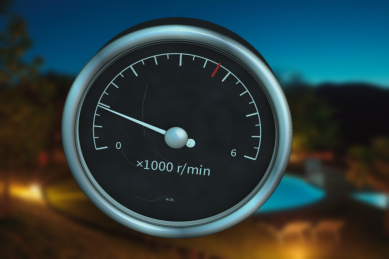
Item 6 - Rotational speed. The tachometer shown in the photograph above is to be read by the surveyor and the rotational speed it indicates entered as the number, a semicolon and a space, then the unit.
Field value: 1000; rpm
